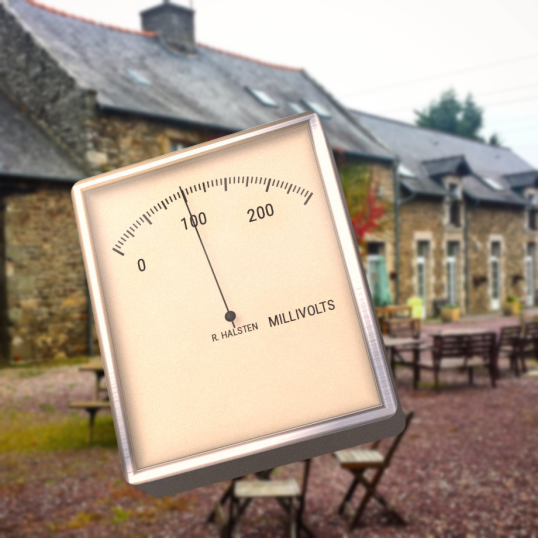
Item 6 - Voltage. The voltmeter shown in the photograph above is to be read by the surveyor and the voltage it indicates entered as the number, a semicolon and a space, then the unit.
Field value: 100; mV
